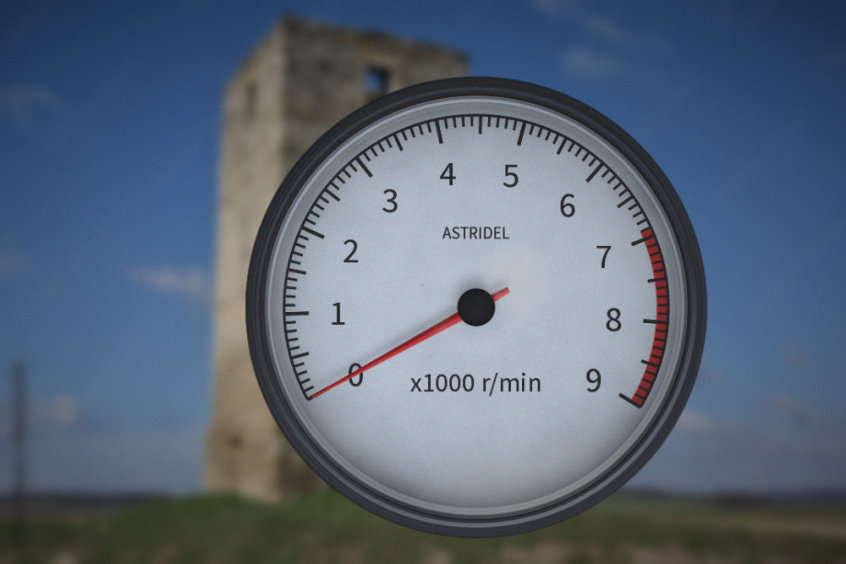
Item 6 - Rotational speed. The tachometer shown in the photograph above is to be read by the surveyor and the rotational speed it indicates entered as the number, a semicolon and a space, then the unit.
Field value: 0; rpm
